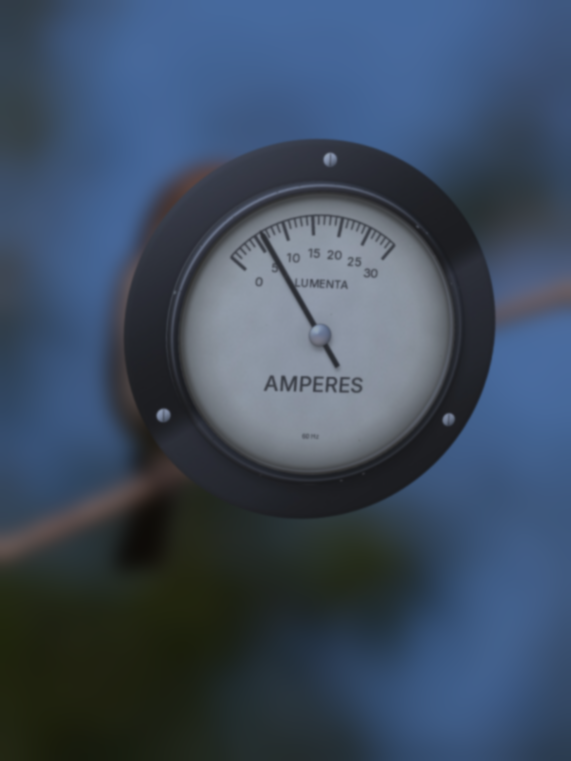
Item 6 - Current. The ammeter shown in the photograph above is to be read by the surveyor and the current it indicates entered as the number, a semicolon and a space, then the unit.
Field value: 6; A
